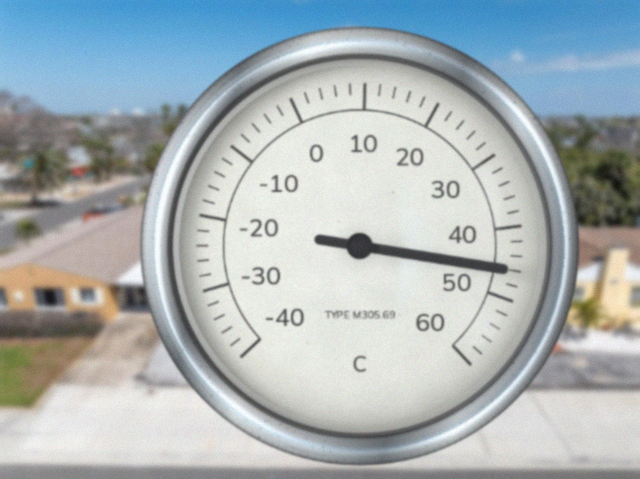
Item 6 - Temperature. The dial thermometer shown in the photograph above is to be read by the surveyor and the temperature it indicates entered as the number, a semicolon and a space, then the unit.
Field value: 46; °C
